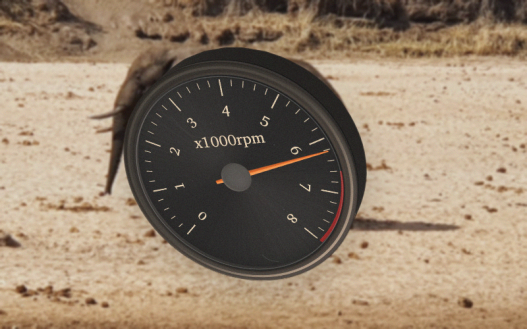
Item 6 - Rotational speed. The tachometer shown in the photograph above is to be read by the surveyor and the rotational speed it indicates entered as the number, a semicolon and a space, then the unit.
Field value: 6200; rpm
